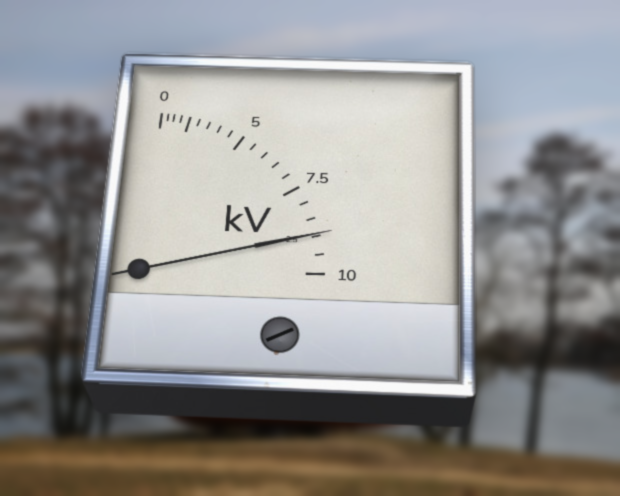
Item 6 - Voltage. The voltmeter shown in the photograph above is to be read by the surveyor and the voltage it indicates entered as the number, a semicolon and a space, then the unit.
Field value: 9; kV
